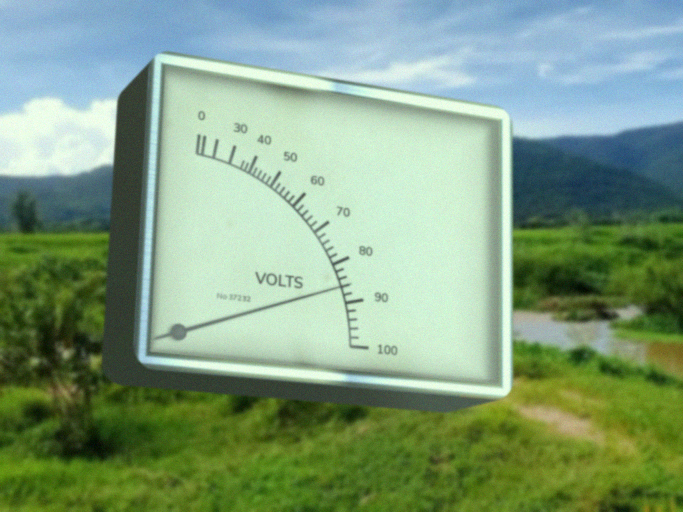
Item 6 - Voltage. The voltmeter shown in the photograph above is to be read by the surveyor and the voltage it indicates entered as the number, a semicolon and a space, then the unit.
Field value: 86; V
